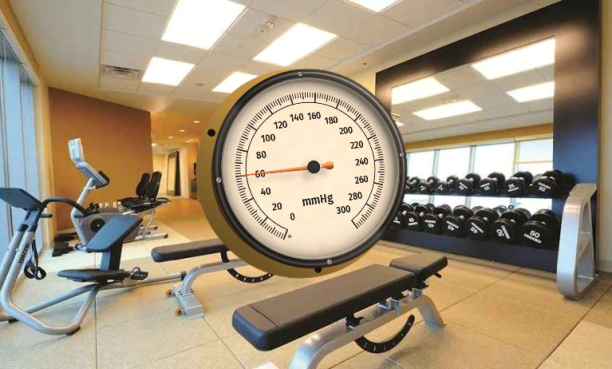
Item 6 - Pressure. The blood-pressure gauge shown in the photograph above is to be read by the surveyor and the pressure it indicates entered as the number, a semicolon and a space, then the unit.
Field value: 60; mmHg
